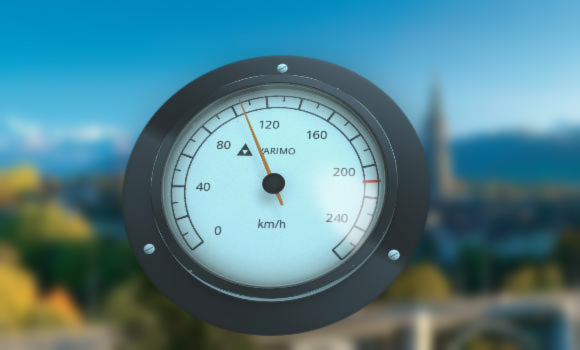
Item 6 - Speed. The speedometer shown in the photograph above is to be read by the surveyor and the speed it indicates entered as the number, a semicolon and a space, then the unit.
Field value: 105; km/h
